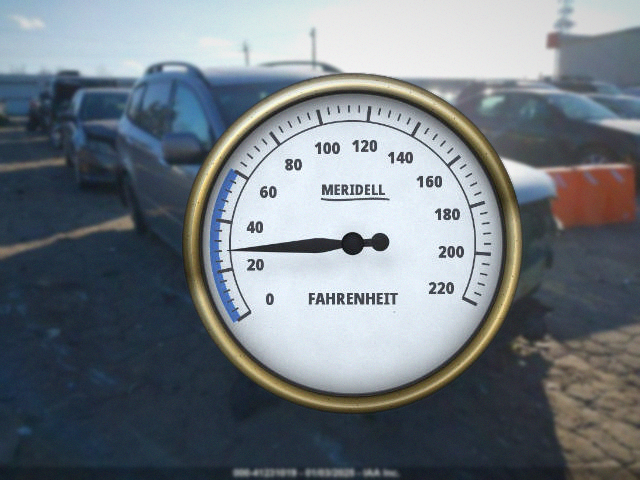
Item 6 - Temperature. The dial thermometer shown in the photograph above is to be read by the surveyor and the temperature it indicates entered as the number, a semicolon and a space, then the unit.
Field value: 28; °F
